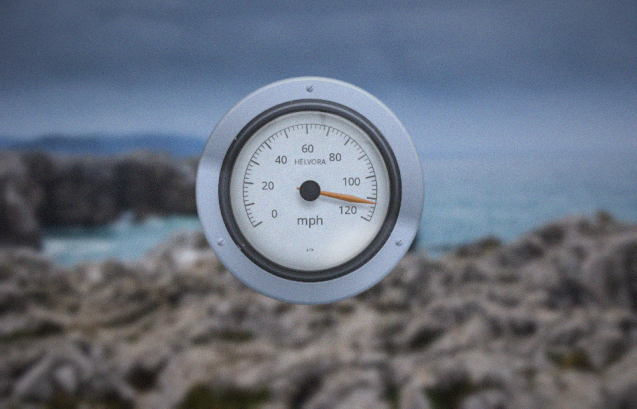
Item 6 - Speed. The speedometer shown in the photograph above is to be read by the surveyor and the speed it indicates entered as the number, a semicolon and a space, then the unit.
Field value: 112; mph
